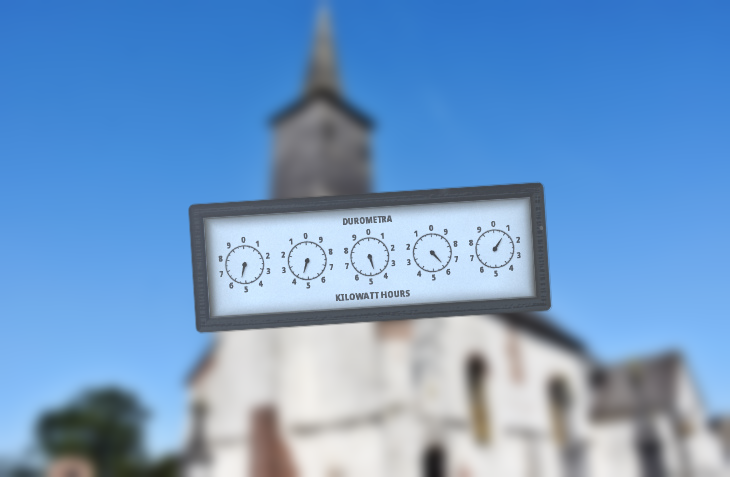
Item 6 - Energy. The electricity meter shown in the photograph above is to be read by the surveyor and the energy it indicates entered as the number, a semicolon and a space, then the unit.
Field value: 54461; kWh
